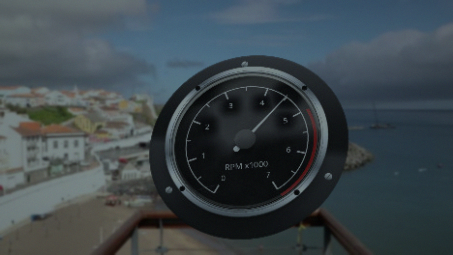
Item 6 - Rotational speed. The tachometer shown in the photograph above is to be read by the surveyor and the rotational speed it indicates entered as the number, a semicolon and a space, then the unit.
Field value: 4500; rpm
